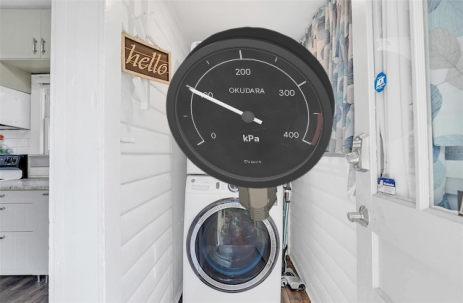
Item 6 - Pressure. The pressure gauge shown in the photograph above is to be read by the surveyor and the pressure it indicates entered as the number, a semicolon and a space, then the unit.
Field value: 100; kPa
